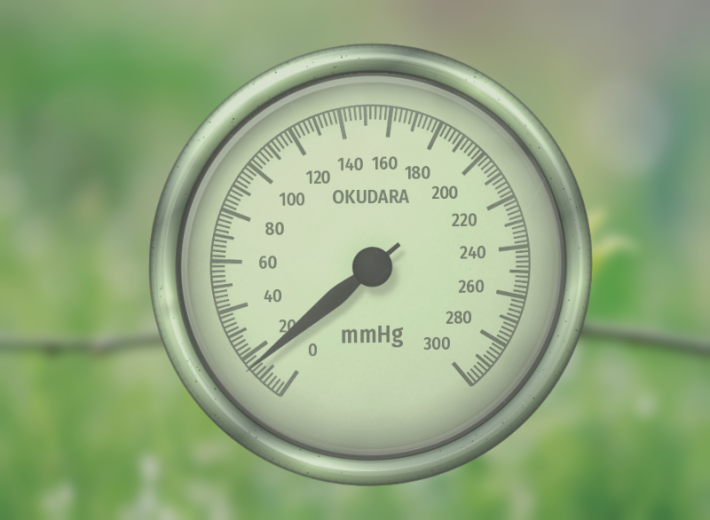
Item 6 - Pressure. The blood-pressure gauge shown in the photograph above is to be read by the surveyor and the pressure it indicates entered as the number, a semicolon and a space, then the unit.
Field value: 16; mmHg
